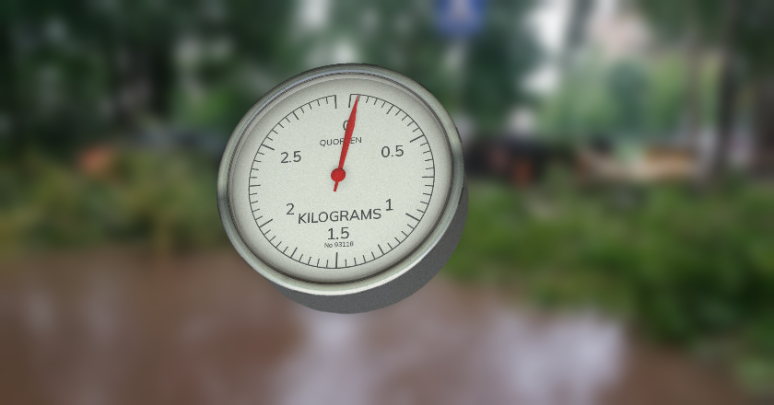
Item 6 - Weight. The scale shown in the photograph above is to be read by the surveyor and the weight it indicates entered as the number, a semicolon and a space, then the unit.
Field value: 0.05; kg
